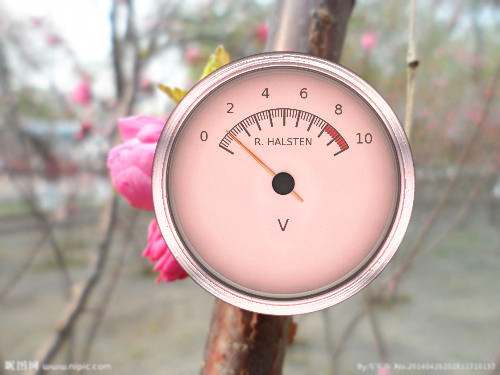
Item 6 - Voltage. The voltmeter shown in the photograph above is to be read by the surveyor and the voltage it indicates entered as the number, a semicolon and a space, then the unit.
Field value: 1; V
